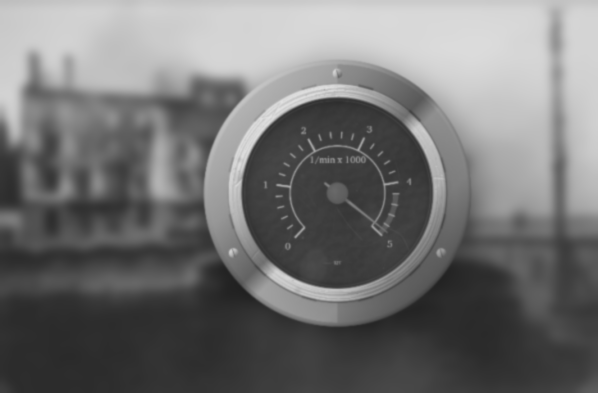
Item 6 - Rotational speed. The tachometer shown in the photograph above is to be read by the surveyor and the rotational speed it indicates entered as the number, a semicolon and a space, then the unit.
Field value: 4900; rpm
